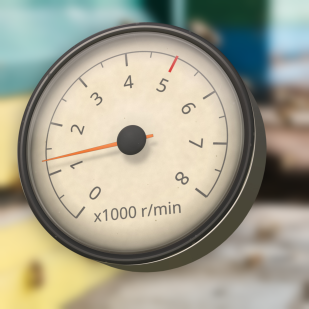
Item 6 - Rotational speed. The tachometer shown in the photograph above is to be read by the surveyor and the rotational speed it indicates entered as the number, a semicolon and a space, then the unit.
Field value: 1250; rpm
